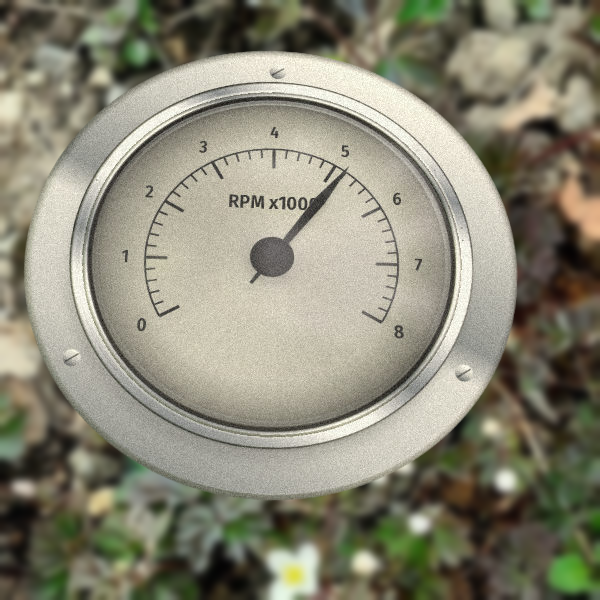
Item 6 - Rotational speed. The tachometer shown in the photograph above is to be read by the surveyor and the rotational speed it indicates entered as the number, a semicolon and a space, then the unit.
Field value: 5200; rpm
